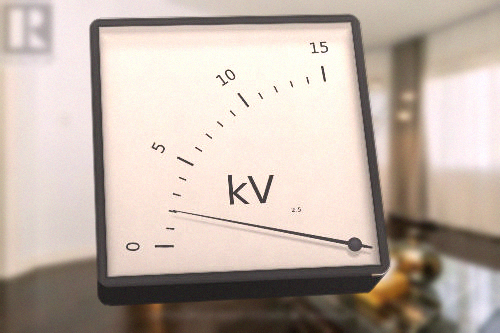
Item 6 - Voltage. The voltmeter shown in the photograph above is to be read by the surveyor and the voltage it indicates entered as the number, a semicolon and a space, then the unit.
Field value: 2; kV
